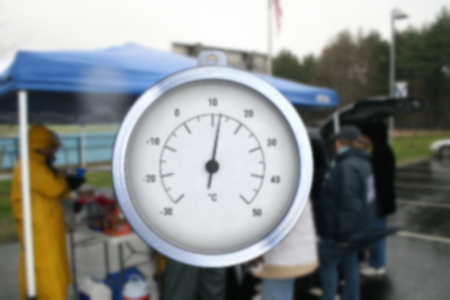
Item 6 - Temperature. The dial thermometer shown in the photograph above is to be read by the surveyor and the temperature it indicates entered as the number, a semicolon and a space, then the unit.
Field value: 12.5; °C
